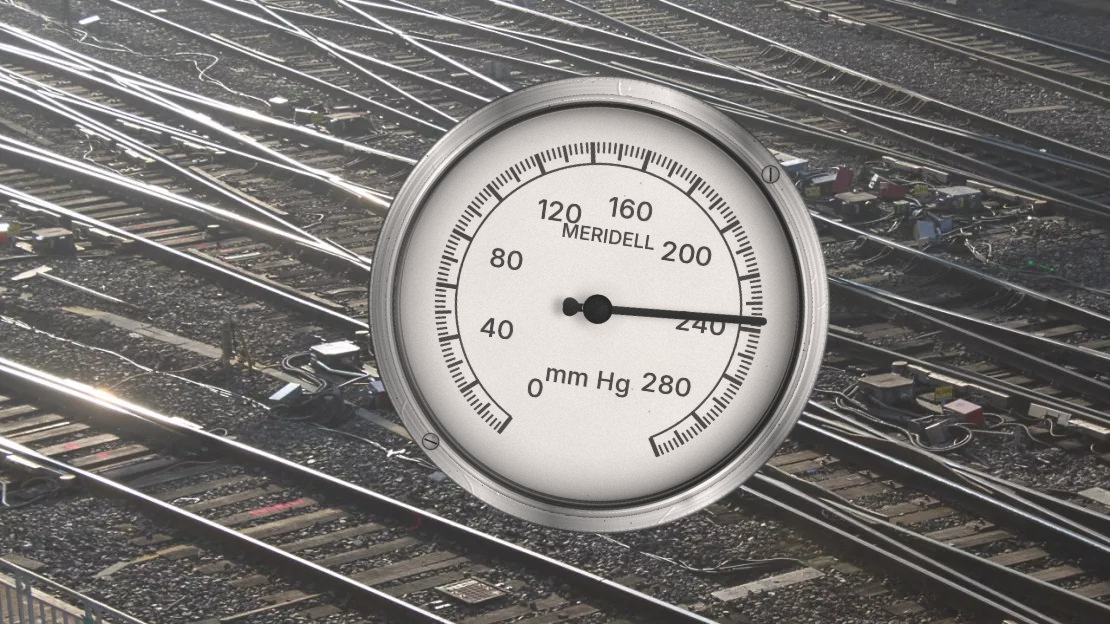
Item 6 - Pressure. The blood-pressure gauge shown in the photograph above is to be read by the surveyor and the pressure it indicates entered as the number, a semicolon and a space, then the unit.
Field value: 236; mmHg
